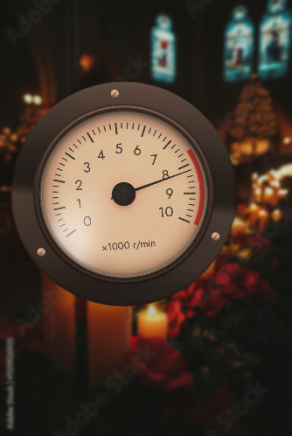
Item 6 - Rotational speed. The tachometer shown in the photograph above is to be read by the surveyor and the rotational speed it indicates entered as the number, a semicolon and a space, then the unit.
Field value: 8200; rpm
